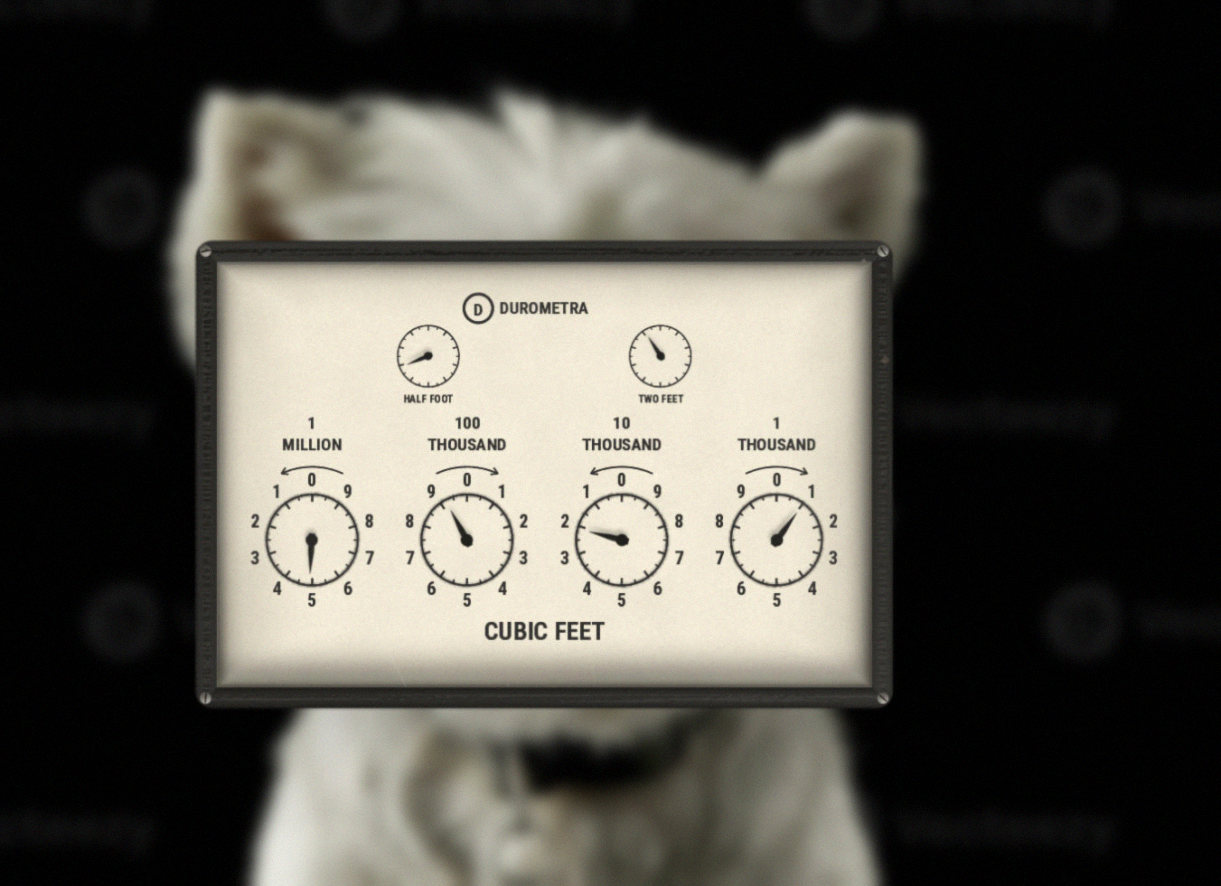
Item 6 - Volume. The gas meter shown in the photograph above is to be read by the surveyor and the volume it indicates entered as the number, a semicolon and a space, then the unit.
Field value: 492100; ft³
